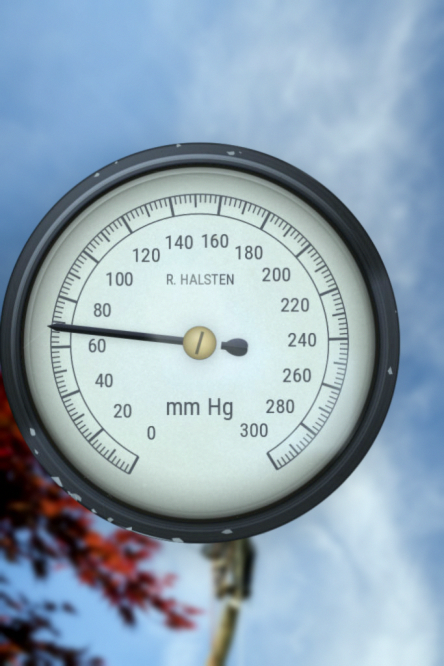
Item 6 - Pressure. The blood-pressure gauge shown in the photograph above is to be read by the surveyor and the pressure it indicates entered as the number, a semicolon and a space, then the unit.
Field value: 68; mmHg
